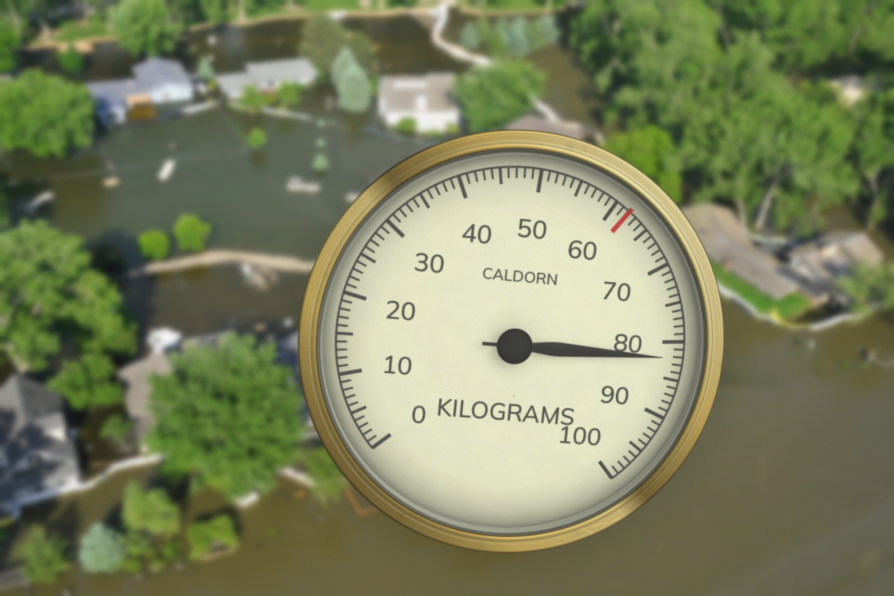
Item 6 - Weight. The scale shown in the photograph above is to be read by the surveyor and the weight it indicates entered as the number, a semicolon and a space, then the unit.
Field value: 82; kg
